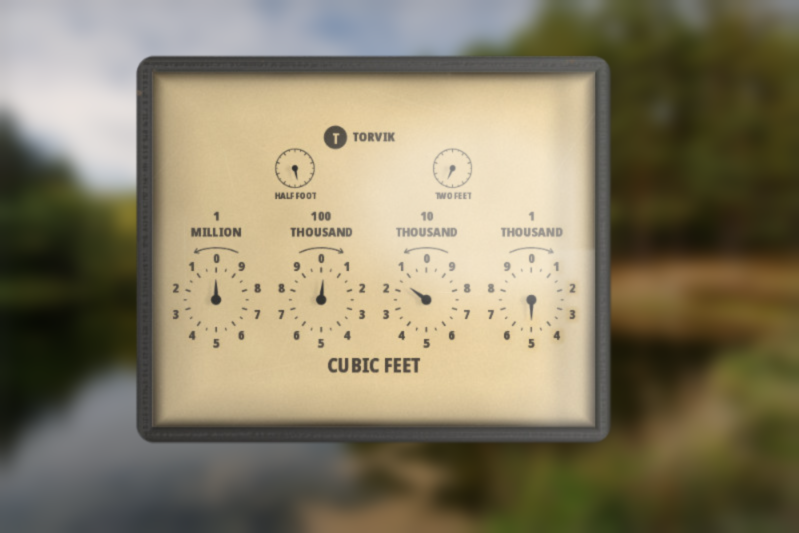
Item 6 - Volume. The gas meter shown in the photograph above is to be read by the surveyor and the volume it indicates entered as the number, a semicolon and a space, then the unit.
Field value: 1500; ft³
